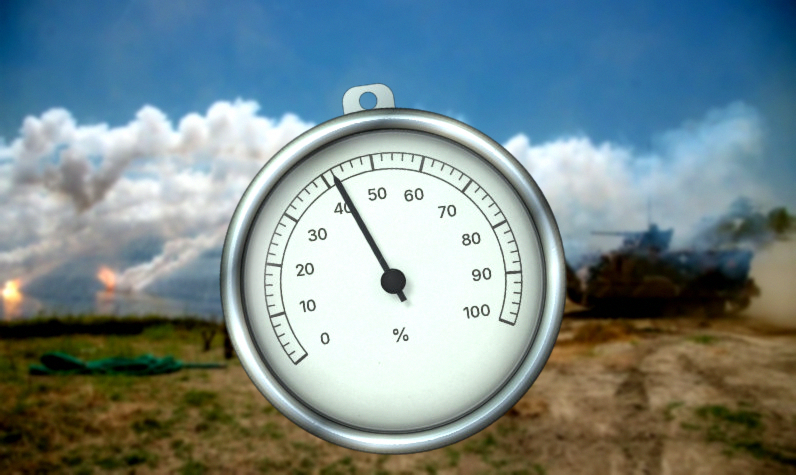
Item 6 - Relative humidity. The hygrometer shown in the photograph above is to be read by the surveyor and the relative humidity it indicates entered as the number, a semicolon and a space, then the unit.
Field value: 42; %
